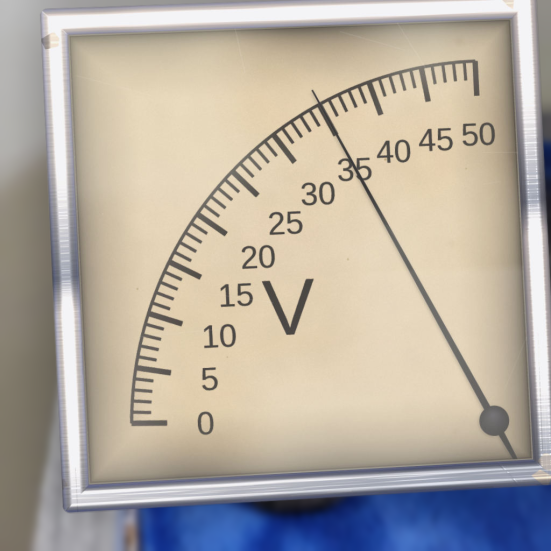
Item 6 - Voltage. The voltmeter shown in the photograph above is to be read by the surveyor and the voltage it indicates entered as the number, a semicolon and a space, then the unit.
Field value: 35; V
